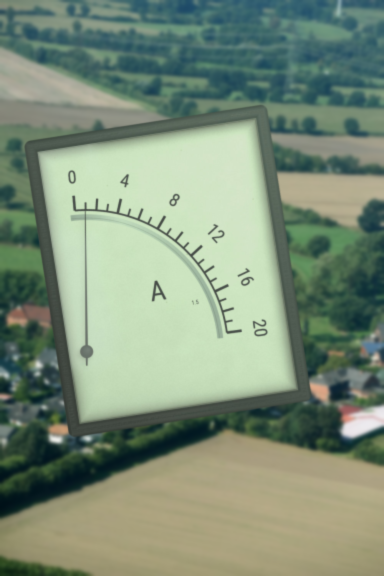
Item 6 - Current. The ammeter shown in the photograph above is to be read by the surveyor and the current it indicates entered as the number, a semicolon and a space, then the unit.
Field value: 1; A
